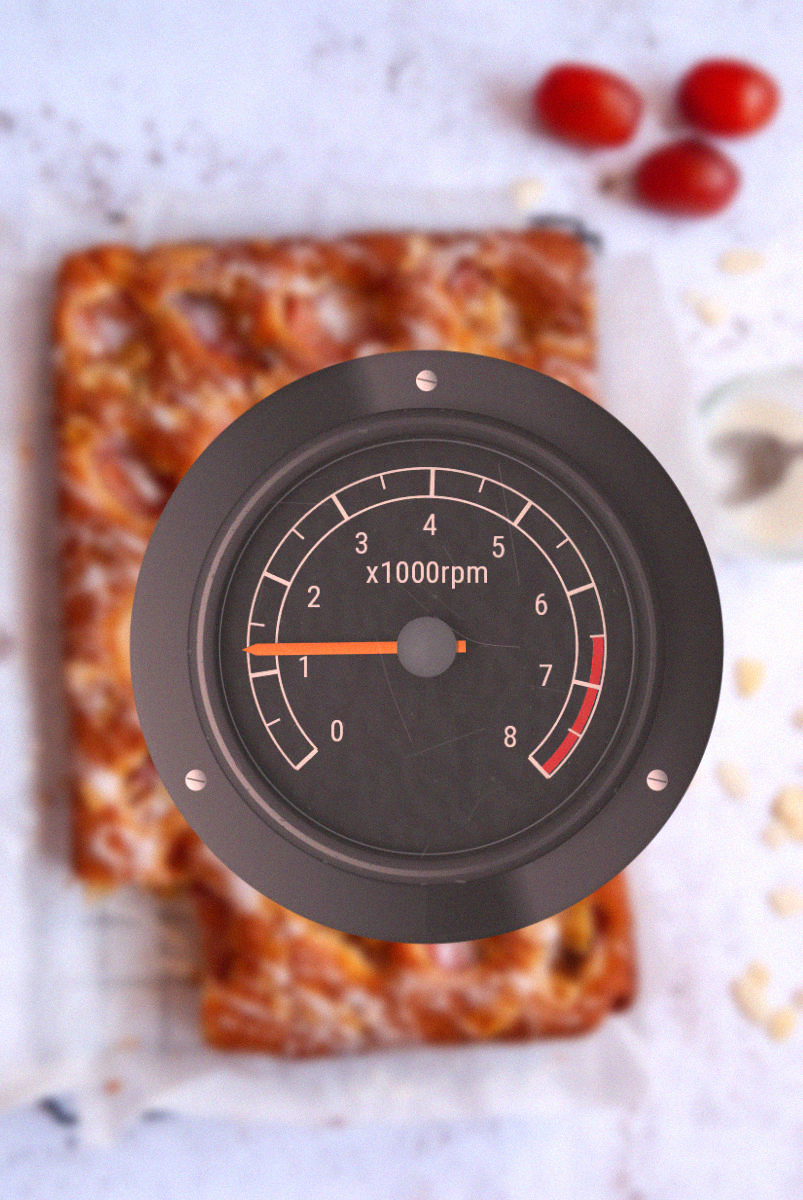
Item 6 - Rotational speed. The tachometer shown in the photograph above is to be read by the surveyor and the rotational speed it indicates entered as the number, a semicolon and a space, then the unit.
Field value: 1250; rpm
